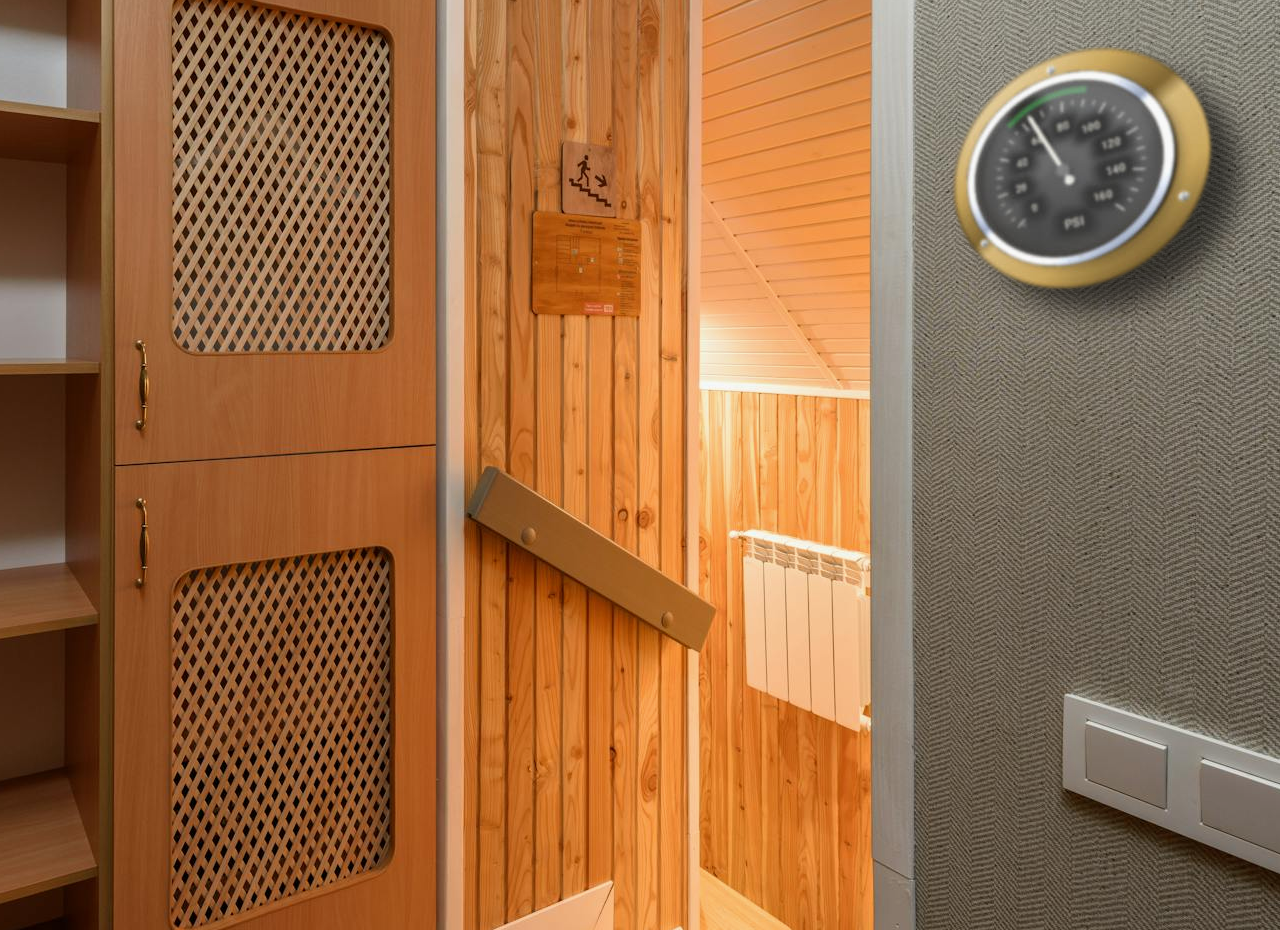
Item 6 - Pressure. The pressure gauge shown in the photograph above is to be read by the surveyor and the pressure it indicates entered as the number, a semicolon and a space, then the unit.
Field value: 65; psi
